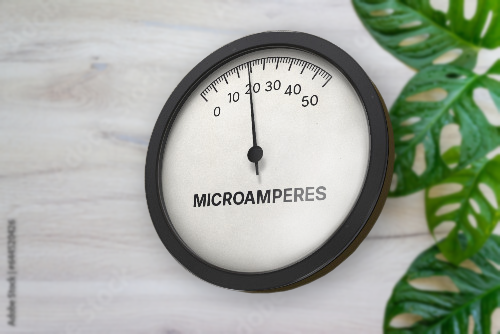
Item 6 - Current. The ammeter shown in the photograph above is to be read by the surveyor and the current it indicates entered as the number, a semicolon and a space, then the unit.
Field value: 20; µA
